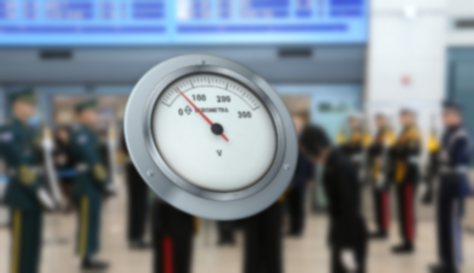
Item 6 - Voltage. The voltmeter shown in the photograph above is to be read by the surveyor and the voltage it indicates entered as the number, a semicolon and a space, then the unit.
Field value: 50; V
